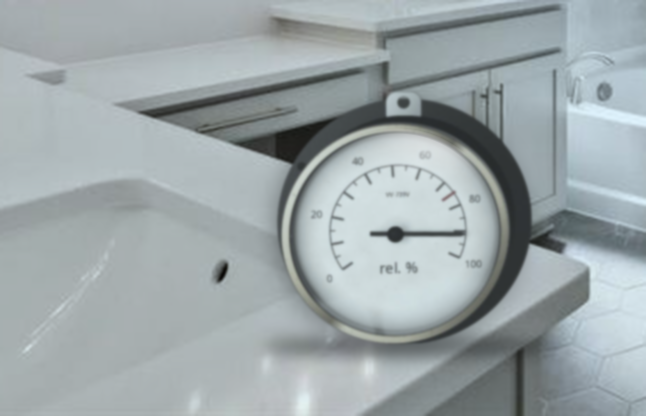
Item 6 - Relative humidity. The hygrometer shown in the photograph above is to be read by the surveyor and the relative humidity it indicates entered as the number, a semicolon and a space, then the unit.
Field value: 90; %
